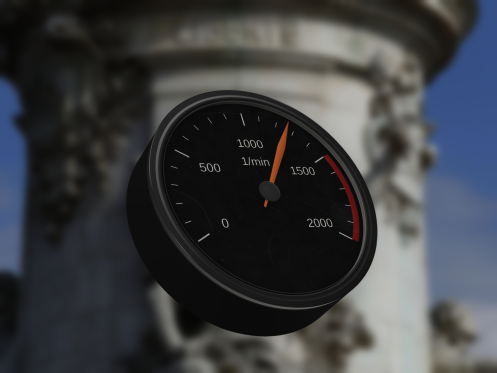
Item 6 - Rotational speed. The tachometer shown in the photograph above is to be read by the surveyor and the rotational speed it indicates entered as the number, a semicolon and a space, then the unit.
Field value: 1250; rpm
